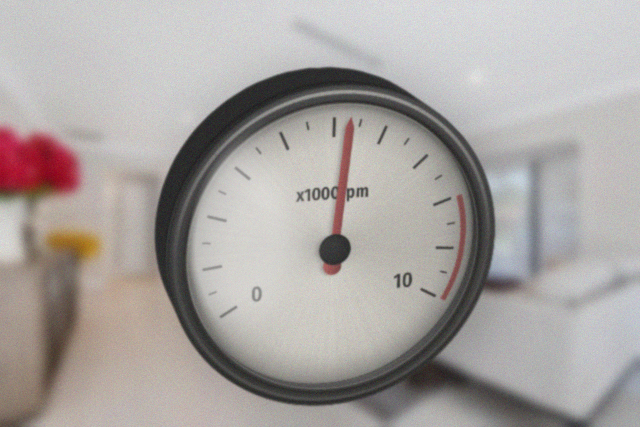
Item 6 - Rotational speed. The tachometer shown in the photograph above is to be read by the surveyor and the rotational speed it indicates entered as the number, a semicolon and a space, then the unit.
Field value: 5250; rpm
